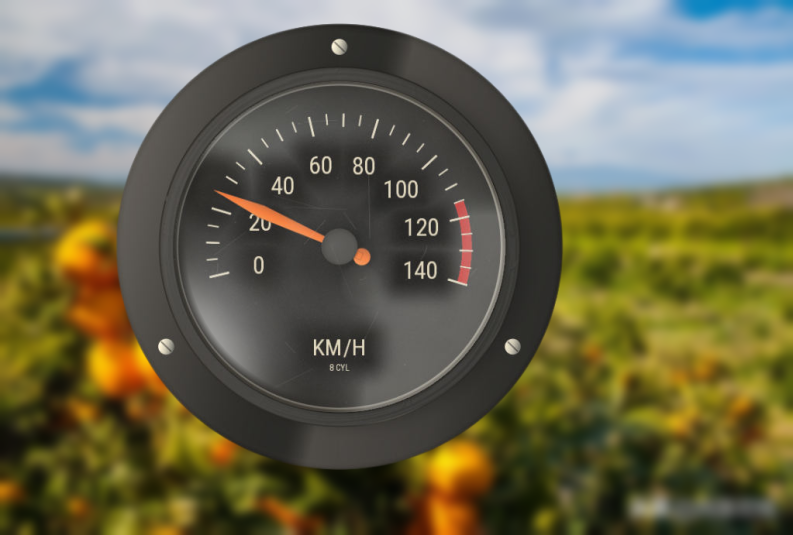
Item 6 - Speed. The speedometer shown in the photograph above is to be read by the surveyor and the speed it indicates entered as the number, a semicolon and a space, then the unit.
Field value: 25; km/h
